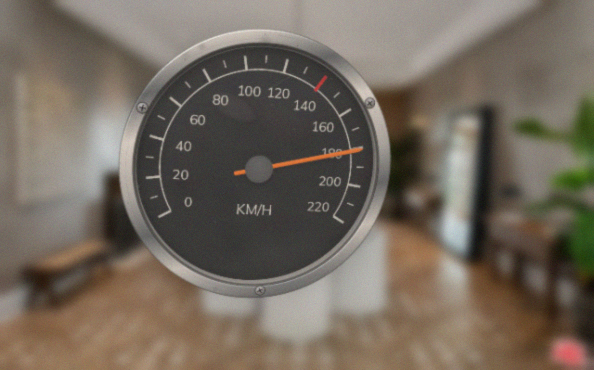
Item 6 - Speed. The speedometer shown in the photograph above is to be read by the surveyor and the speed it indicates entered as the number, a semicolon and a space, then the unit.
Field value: 180; km/h
